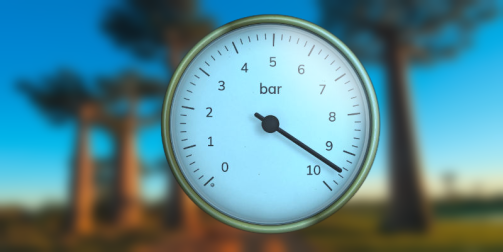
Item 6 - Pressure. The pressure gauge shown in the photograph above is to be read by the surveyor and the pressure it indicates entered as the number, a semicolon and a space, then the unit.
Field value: 9.5; bar
